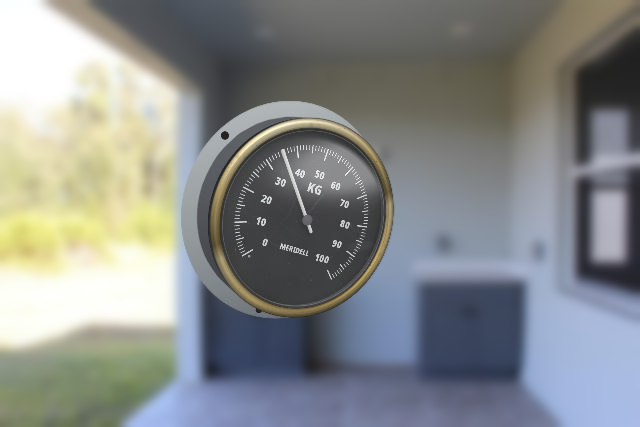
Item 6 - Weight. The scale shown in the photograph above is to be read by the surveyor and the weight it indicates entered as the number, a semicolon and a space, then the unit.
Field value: 35; kg
